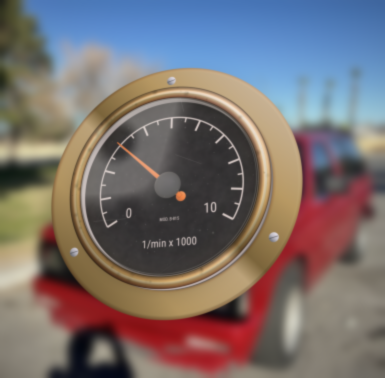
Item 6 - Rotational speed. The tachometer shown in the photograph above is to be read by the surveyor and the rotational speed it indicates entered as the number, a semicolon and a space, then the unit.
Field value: 3000; rpm
